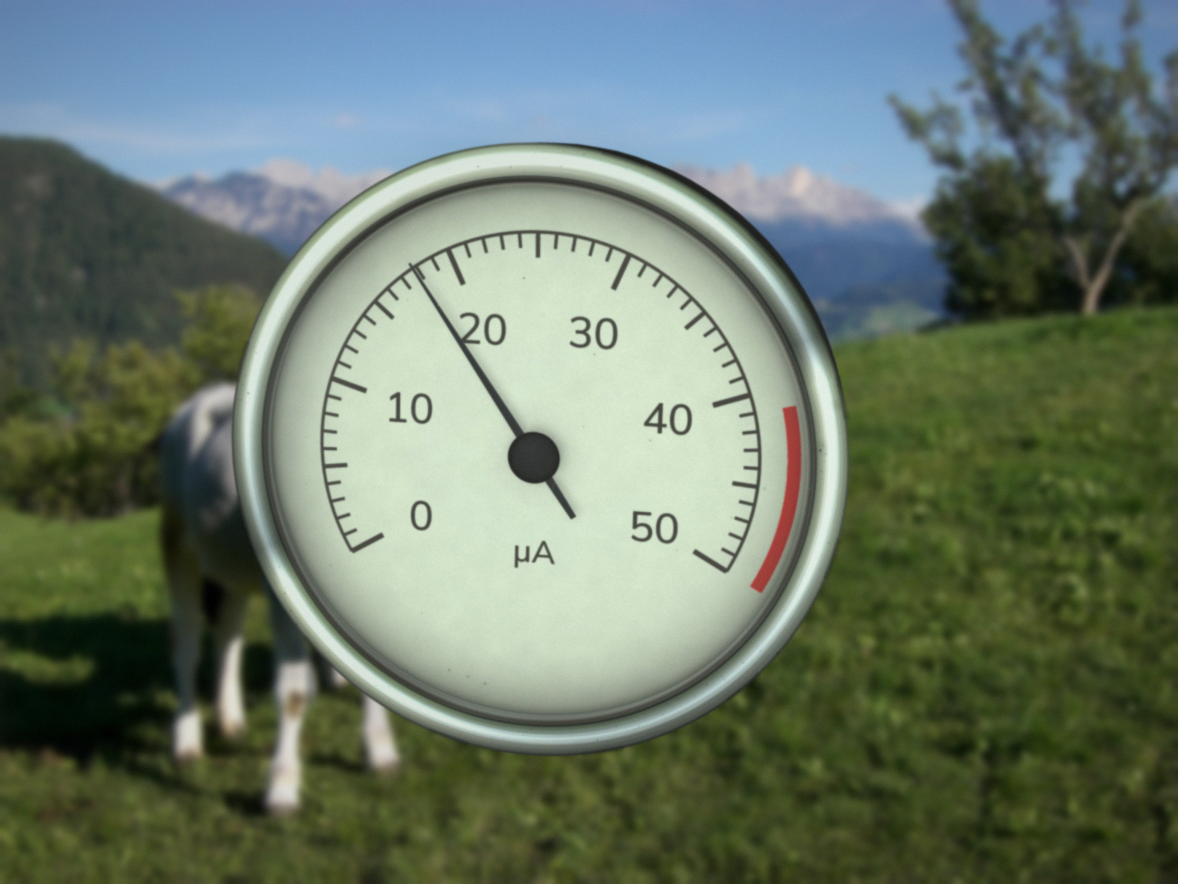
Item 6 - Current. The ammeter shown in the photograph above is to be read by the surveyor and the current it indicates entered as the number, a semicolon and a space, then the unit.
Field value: 18; µA
